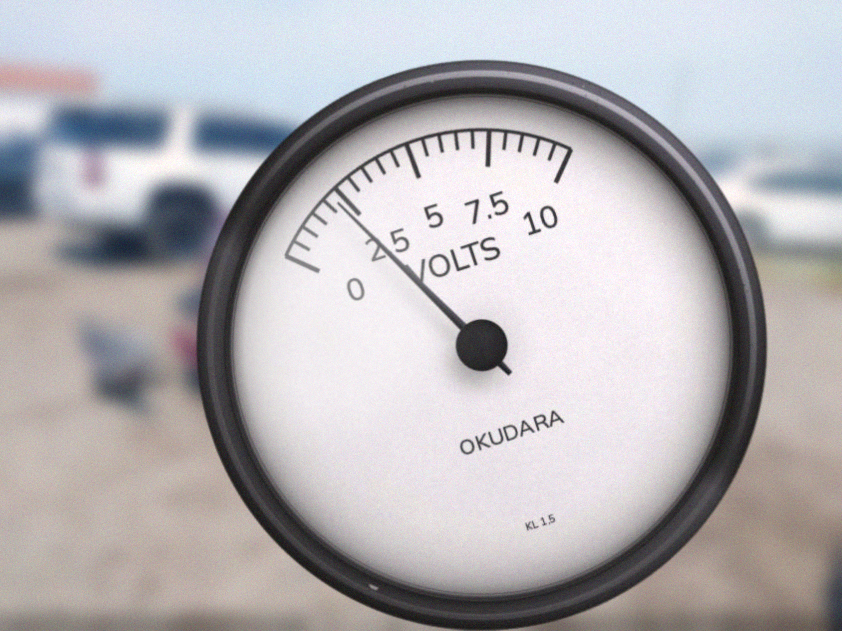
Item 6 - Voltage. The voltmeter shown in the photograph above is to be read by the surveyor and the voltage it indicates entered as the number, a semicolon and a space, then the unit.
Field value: 2.25; V
